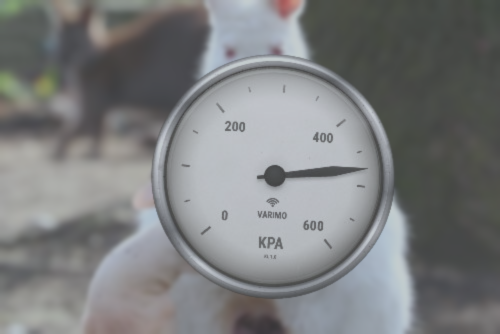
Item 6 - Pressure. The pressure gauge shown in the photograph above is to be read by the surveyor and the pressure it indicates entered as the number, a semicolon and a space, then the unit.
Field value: 475; kPa
